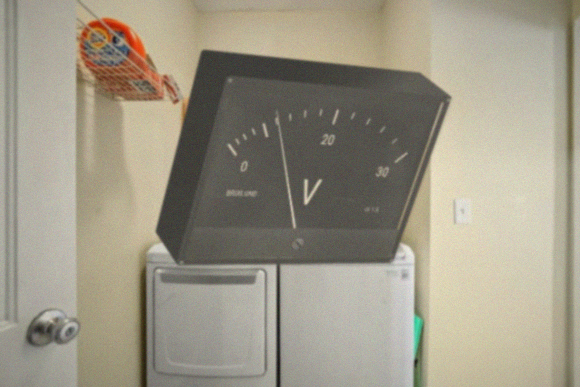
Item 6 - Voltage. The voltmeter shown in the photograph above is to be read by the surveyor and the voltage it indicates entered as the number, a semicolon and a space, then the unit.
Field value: 12; V
